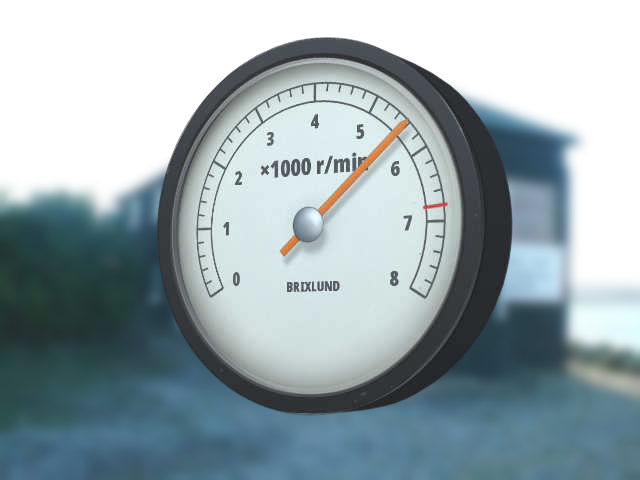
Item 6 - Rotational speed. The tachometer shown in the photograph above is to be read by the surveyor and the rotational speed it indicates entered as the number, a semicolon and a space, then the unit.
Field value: 5600; rpm
